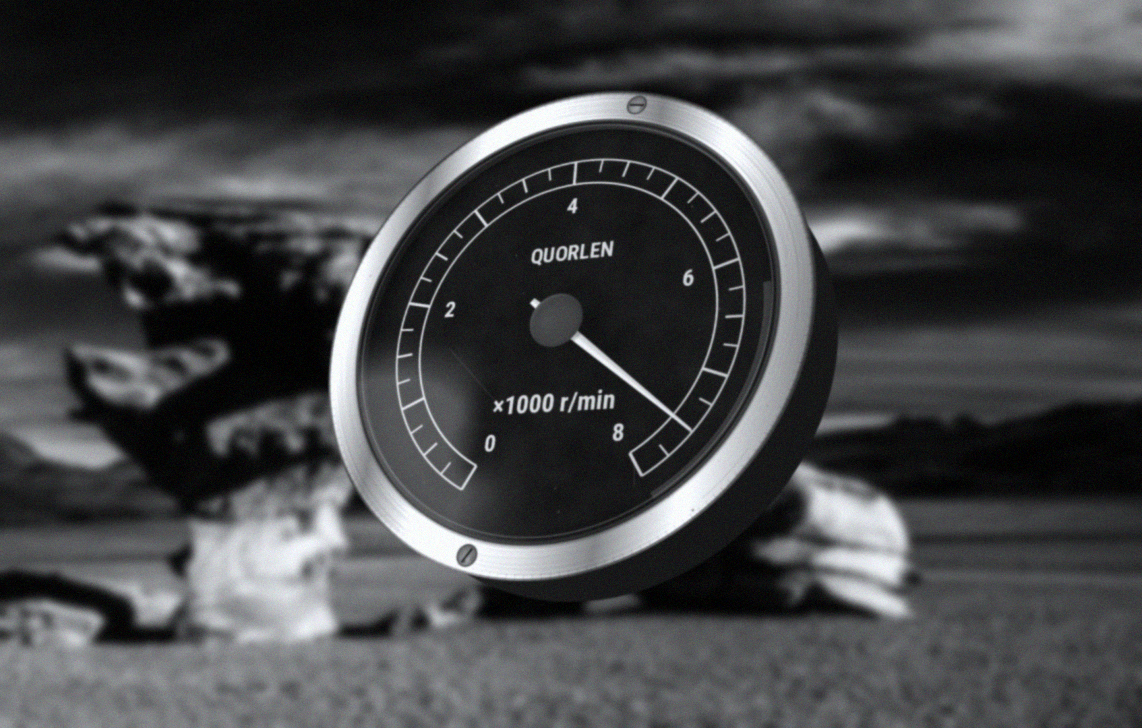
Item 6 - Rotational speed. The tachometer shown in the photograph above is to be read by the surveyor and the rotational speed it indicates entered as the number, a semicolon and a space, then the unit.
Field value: 7500; rpm
